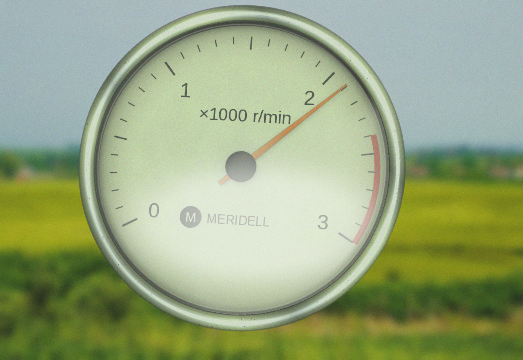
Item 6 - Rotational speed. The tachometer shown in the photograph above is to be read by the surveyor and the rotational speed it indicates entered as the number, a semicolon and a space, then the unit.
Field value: 2100; rpm
